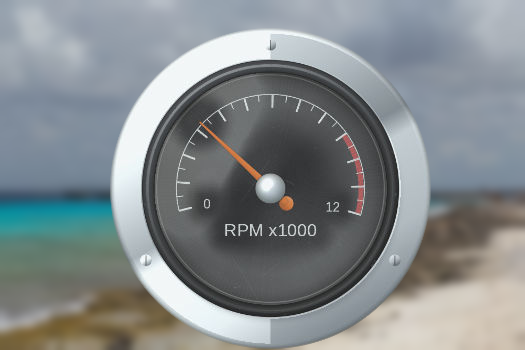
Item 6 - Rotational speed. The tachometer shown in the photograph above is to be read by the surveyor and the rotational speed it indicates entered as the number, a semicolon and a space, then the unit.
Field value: 3250; rpm
